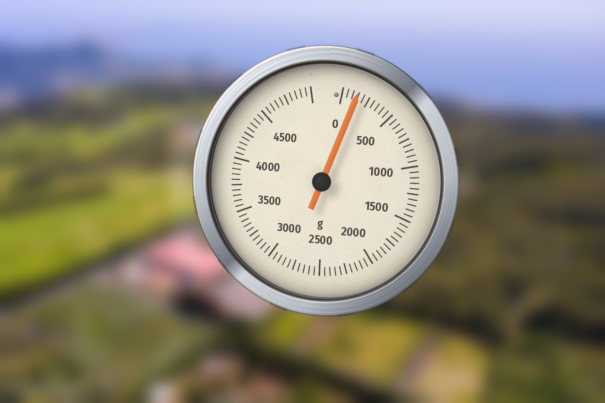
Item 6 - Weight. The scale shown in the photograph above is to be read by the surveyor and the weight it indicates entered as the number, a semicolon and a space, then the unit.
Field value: 150; g
